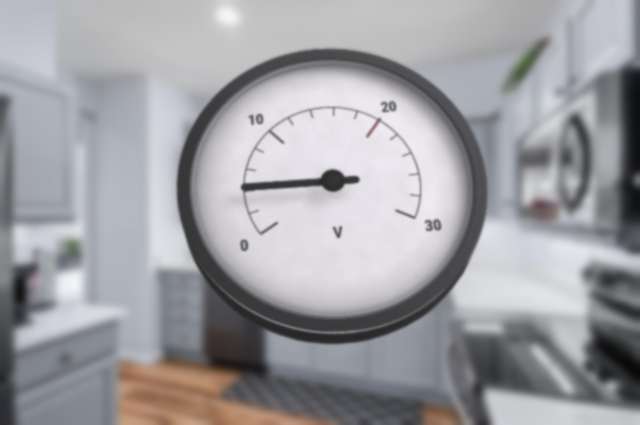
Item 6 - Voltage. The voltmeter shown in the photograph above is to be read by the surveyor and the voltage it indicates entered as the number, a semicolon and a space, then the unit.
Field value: 4; V
